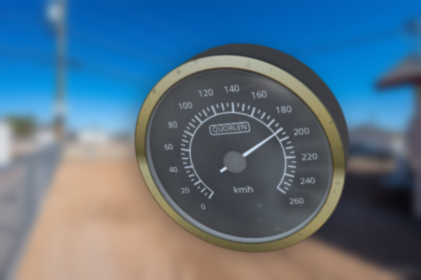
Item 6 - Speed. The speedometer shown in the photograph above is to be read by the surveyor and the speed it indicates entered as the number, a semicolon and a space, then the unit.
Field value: 190; km/h
